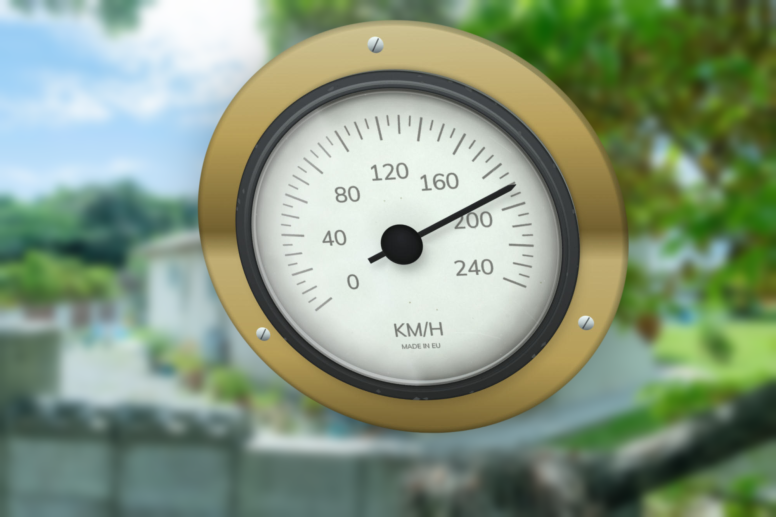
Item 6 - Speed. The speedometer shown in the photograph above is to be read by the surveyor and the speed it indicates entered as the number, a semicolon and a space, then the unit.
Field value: 190; km/h
